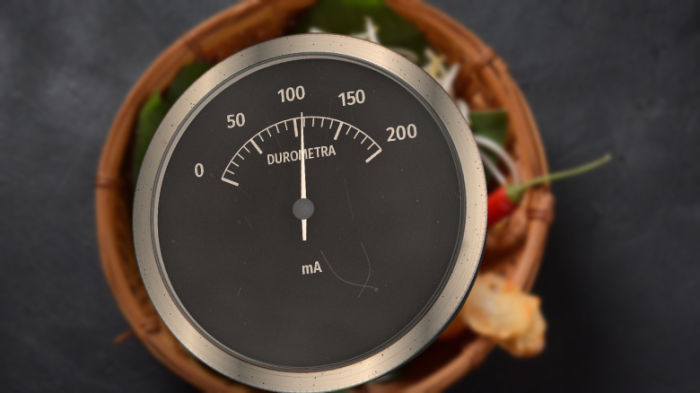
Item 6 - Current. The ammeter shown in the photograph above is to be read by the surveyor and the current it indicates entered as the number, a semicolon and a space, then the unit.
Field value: 110; mA
